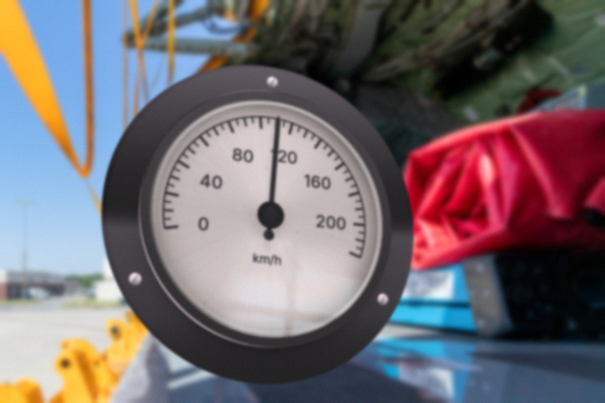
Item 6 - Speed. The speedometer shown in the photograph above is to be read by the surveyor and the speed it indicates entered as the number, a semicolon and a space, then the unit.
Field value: 110; km/h
